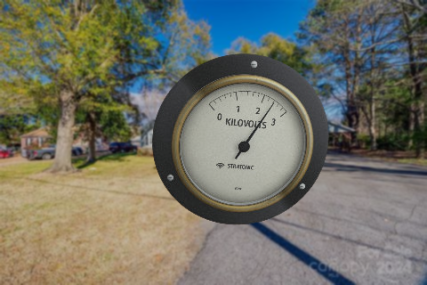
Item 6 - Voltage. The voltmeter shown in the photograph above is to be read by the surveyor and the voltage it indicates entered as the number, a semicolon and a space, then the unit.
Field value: 2.4; kV
